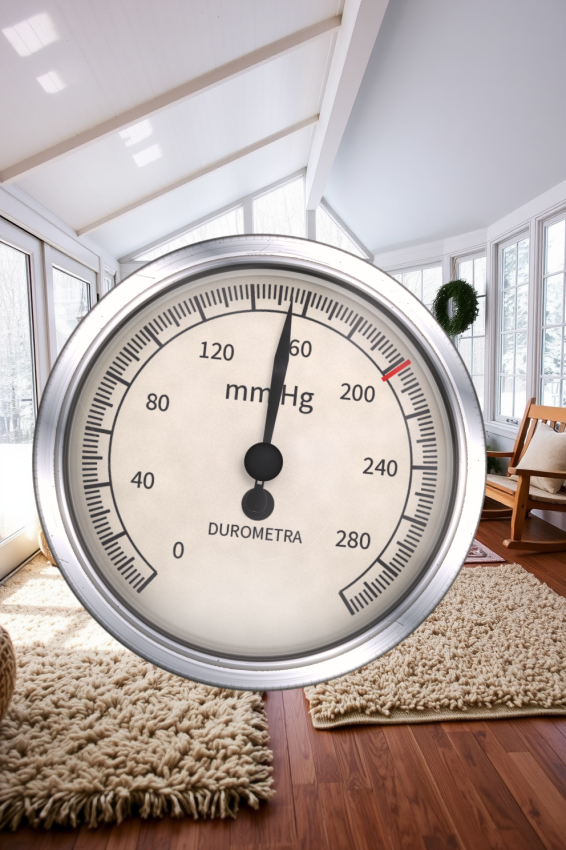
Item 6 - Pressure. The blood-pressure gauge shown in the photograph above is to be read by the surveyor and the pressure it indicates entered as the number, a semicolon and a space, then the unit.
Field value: 154; mmHg
